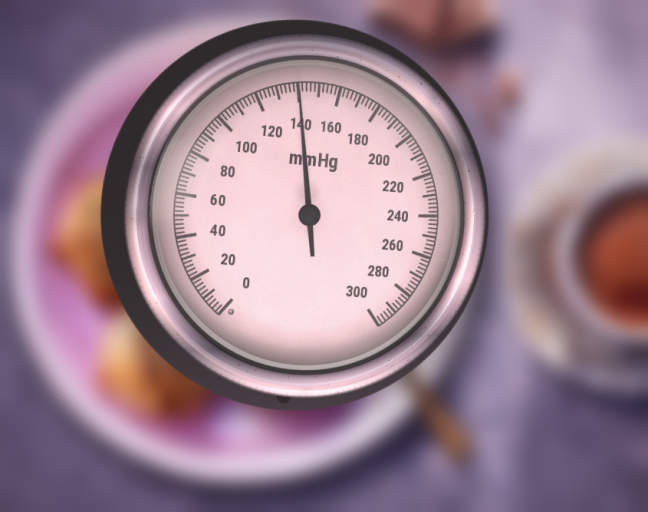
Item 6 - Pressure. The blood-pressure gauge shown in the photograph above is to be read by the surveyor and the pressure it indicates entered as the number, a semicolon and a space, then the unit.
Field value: 140; mmHg
